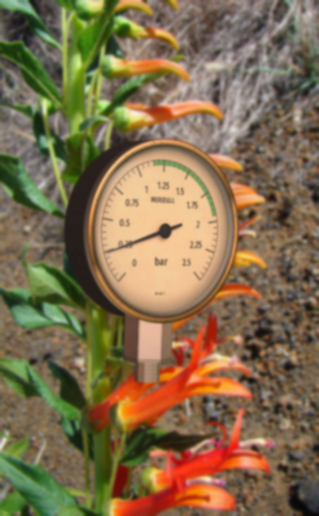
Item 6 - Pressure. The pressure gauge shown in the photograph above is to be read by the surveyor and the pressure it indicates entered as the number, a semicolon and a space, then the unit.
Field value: 0.25; bar
